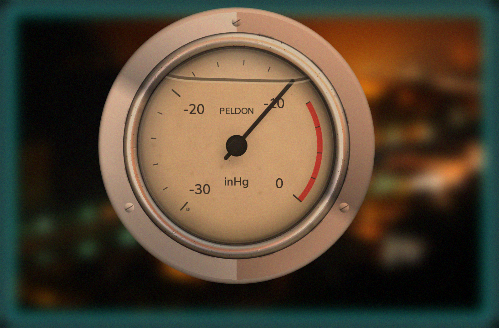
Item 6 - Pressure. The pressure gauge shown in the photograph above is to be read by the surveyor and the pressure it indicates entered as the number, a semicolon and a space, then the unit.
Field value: -10; inHg
